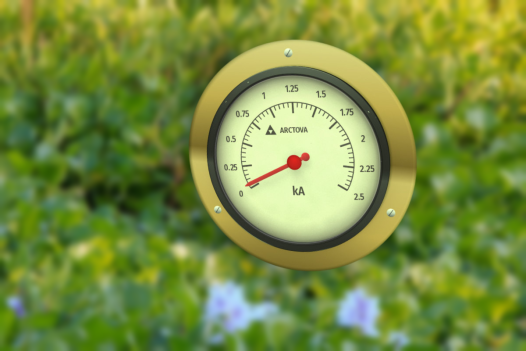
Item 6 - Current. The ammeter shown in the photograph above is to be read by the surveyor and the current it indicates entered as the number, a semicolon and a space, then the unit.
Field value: 0.05; kA
